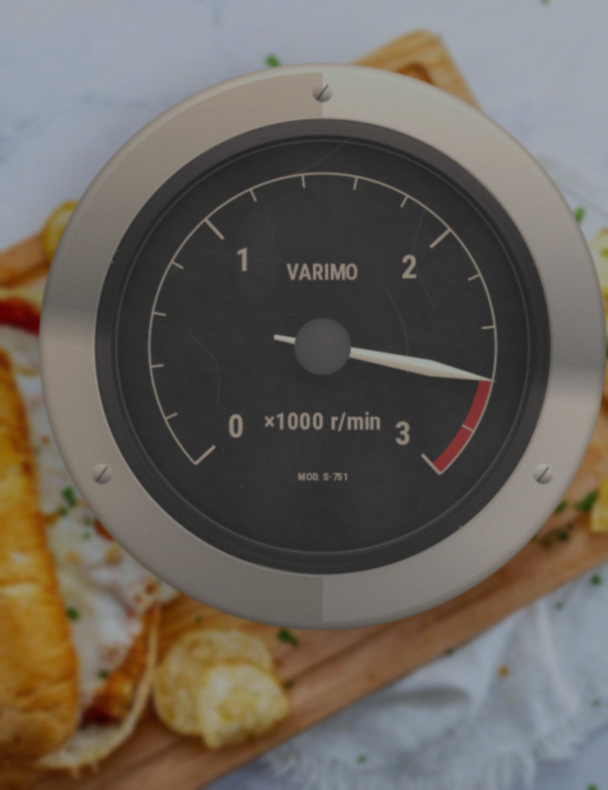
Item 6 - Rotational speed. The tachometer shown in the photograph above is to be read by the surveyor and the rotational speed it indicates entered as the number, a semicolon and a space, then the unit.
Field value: 2600; rpm
